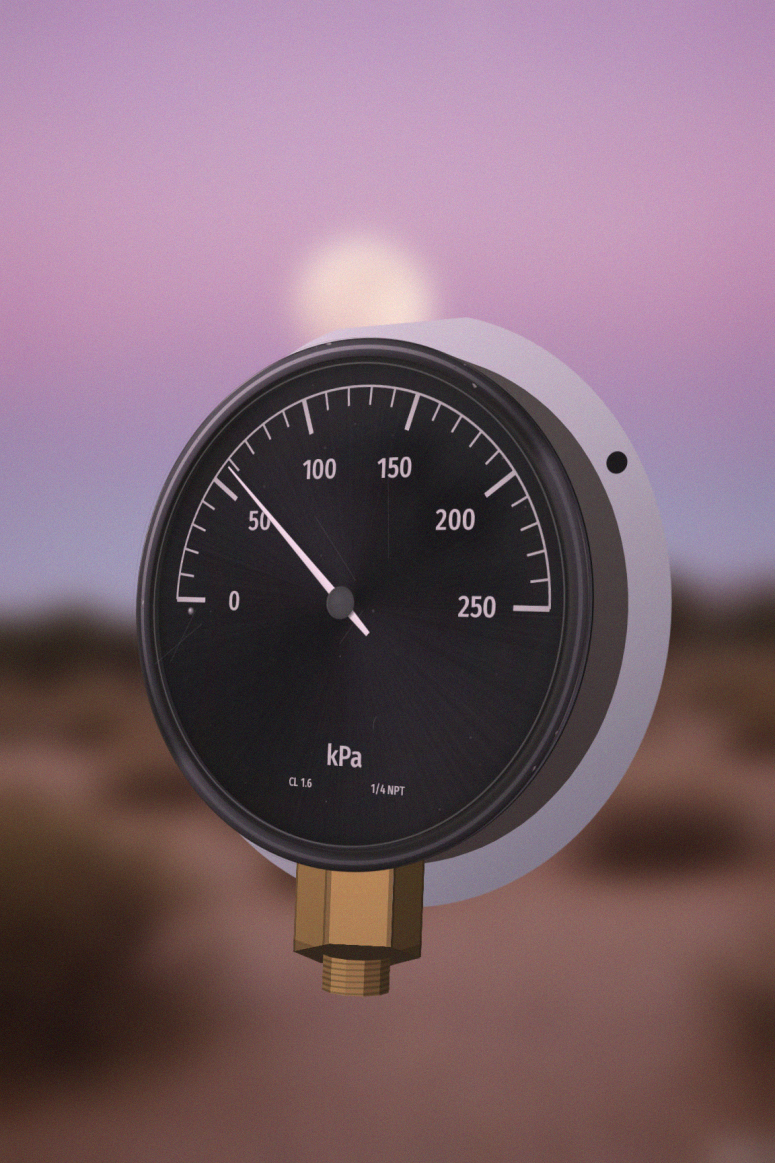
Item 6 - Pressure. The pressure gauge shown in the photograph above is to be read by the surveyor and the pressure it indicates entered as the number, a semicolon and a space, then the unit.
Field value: 60; kPa
